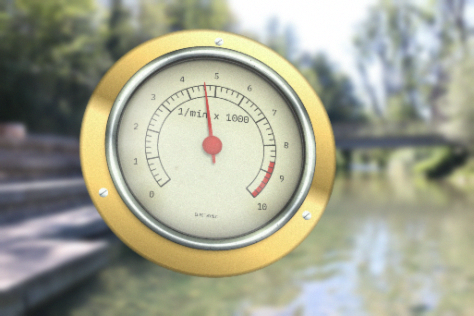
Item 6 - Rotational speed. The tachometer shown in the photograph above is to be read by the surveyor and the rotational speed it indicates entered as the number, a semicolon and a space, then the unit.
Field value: 4600; rpm
